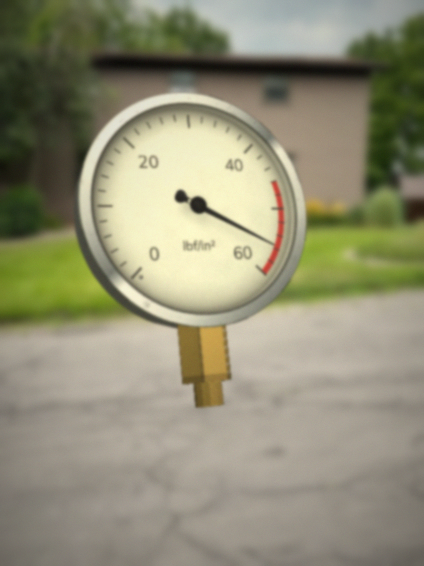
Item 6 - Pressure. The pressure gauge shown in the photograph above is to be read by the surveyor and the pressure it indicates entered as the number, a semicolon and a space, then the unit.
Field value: 56; psi
